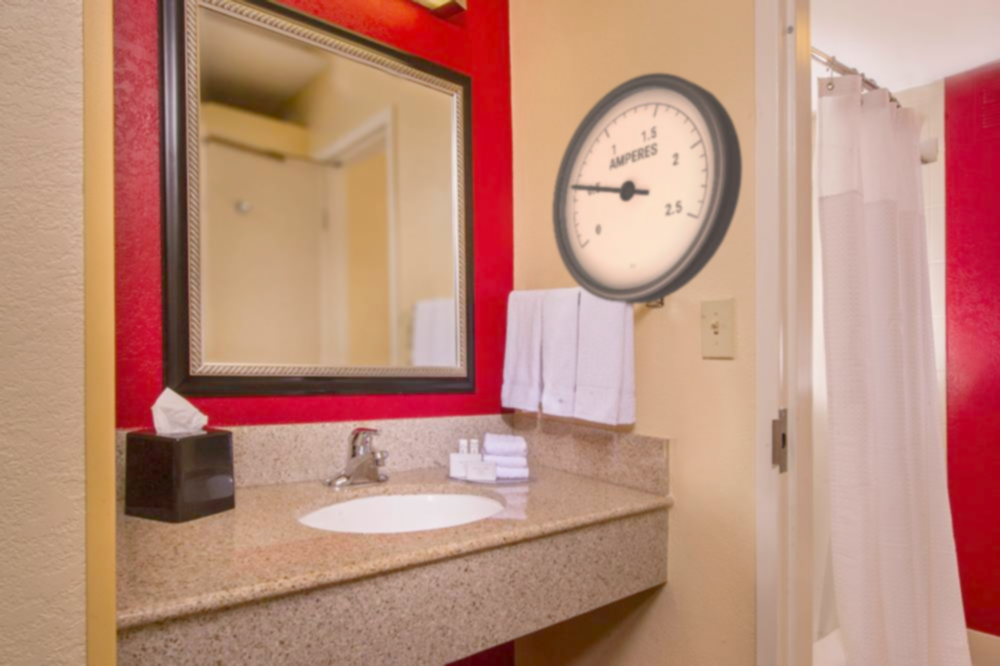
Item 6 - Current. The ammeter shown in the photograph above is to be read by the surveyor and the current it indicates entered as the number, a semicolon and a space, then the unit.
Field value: 0.5; A
